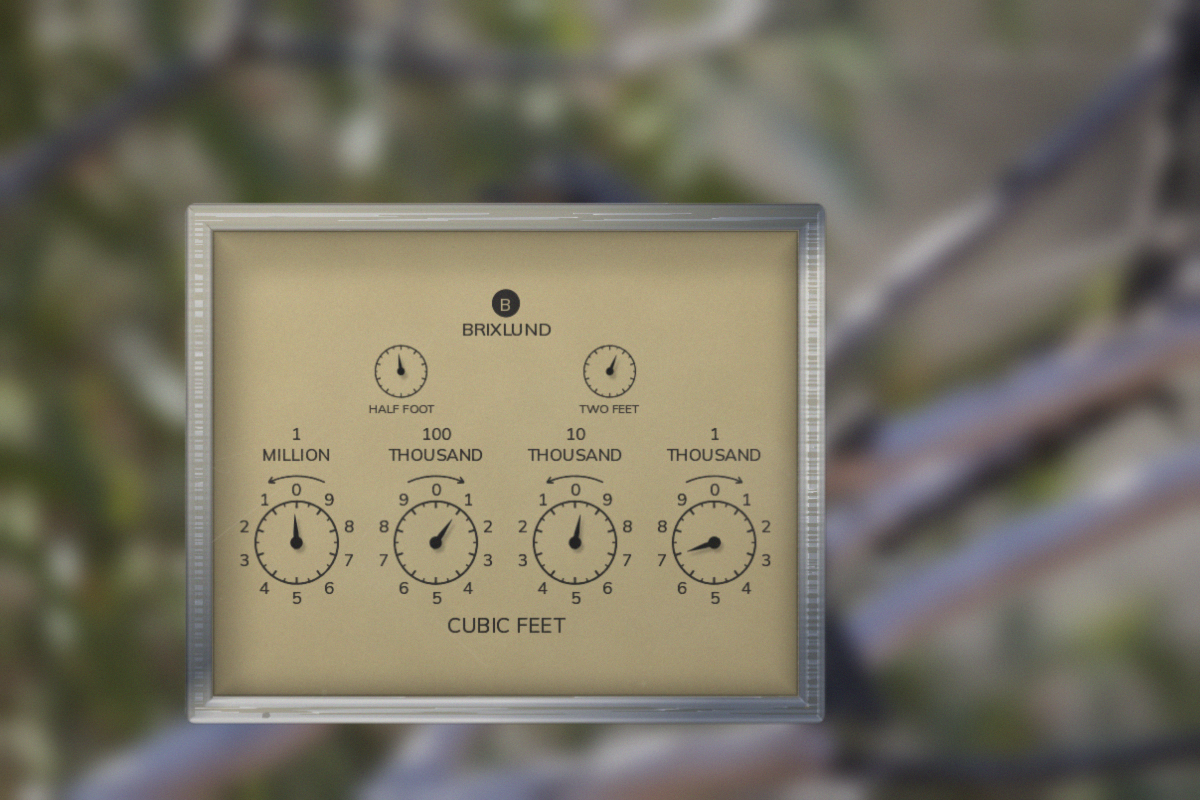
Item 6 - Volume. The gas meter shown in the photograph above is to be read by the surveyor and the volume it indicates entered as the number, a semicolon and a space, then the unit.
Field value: 9700; ft³
